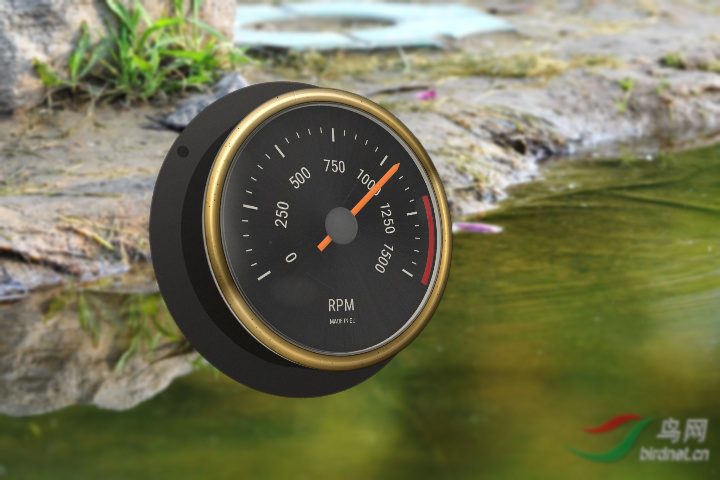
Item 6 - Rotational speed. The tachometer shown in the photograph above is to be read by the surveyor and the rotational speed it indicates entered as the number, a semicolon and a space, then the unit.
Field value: 1050; rpm
